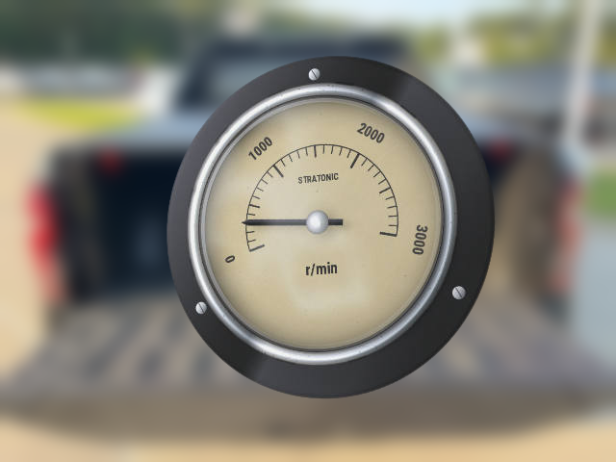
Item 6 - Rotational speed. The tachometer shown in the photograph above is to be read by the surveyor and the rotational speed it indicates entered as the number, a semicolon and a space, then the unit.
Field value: 300; rpm
